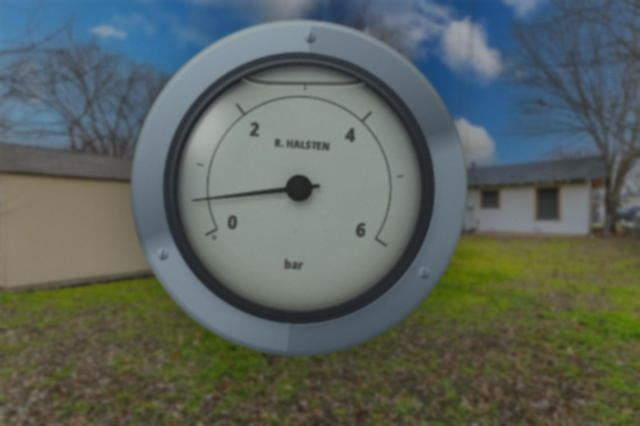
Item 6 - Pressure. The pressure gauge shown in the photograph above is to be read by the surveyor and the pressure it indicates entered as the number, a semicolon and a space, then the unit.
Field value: 0.5; bar
